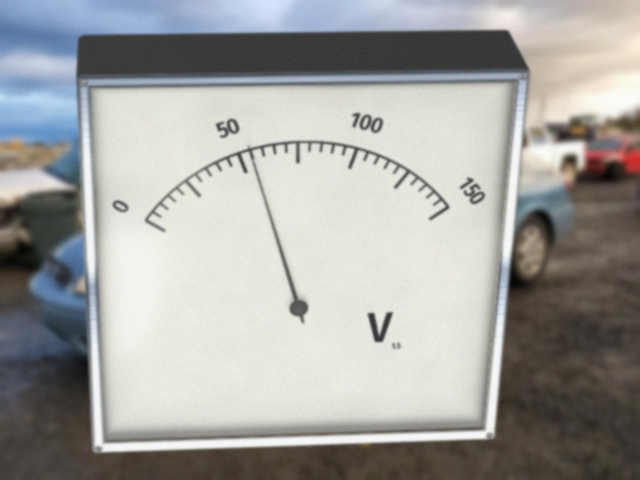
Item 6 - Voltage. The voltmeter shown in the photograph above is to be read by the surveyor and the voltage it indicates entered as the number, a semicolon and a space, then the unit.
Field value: 55; V
